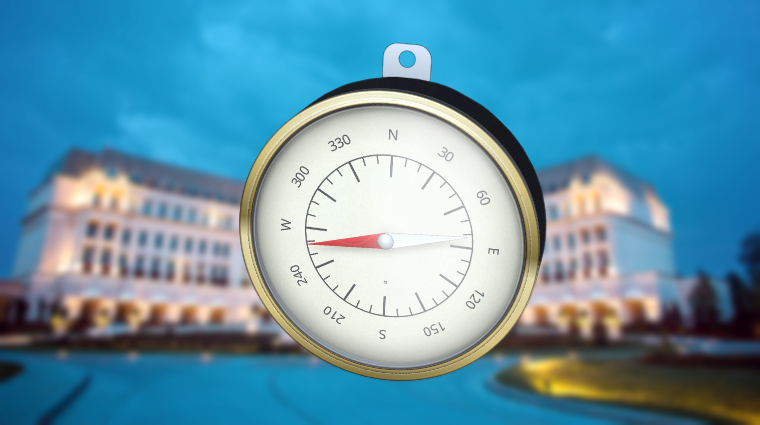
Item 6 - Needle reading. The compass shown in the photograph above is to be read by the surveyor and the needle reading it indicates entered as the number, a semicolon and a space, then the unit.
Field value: 260; °
